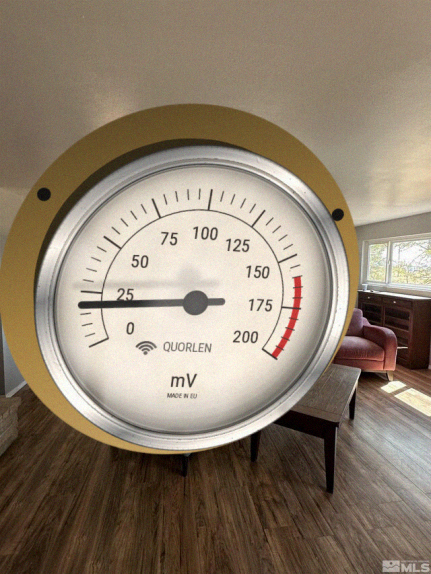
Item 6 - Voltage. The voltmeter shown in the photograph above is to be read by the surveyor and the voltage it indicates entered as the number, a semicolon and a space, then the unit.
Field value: 20; mV
